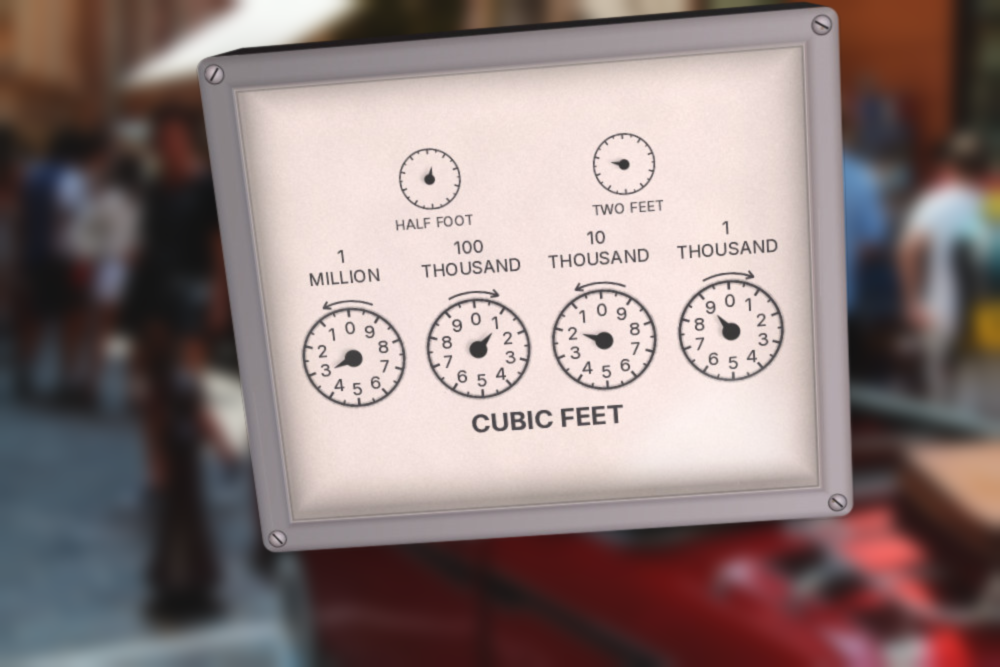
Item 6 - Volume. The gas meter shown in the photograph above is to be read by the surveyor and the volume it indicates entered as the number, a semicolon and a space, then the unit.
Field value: 311900; ft³
